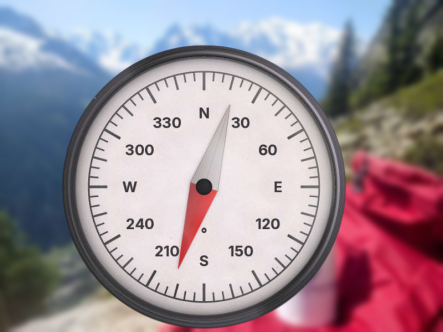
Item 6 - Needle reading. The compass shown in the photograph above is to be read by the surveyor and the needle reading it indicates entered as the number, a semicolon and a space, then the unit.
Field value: 197.5; °
